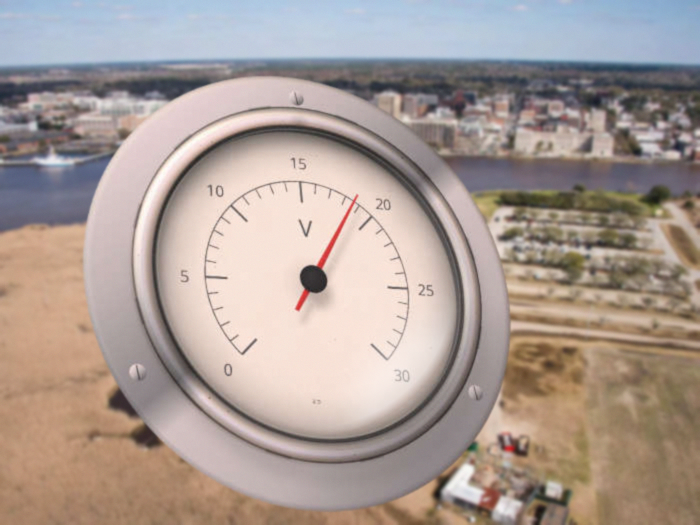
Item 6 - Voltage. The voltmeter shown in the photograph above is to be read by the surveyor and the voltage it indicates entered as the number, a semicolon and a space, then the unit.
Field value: 18.5; V
